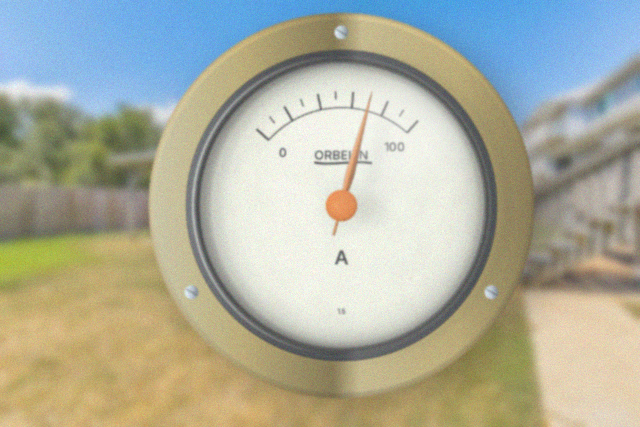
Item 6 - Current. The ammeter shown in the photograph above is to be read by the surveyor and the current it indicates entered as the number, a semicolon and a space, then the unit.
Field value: 70; A
